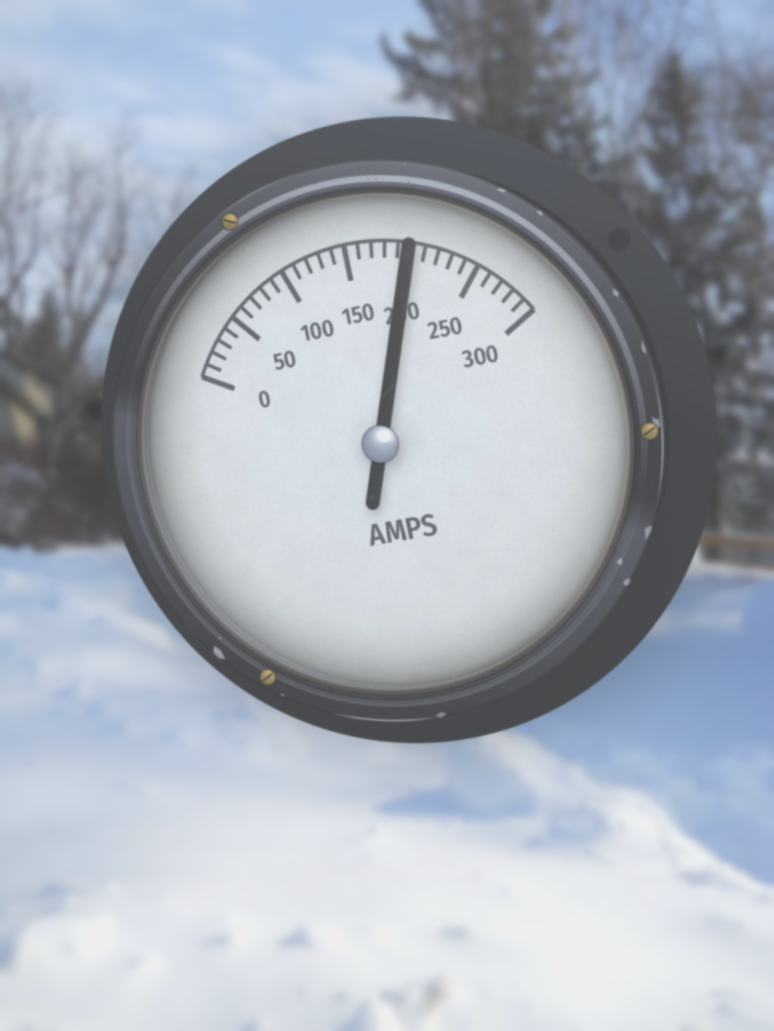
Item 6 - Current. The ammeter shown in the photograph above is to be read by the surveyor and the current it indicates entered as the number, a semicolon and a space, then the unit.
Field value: 200; A
